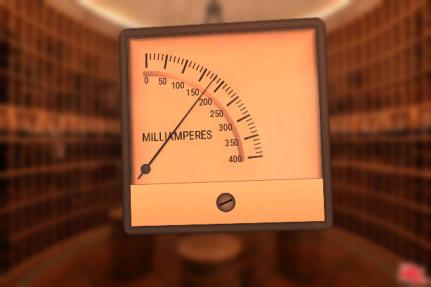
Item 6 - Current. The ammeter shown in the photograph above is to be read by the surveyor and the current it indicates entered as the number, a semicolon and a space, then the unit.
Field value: 180; mA
